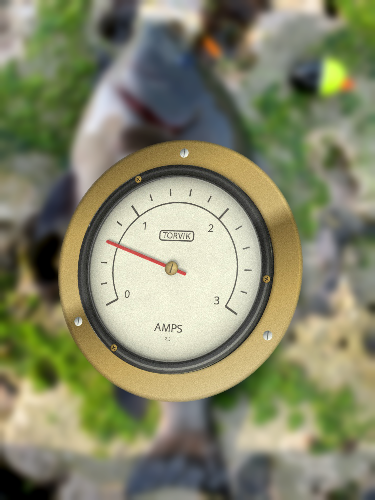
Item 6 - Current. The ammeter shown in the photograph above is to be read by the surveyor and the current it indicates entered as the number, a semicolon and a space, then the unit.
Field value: 0.6; A
